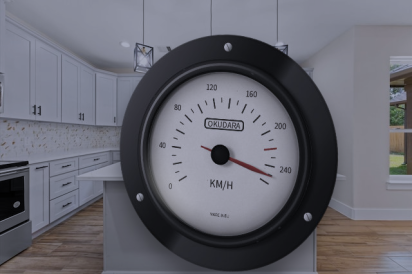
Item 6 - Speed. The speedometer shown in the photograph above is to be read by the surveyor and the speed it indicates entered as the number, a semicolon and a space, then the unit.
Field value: 250; km/h
